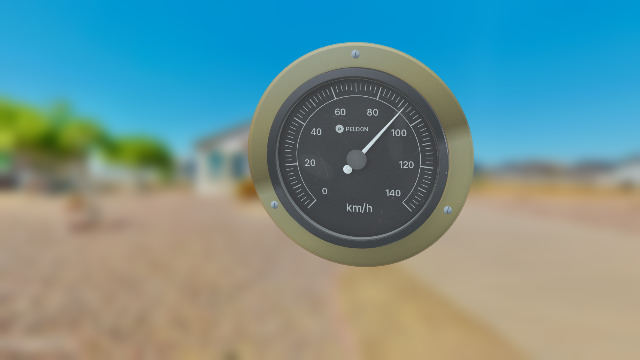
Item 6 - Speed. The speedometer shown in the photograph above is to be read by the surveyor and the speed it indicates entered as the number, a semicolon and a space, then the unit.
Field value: 92; km/h
